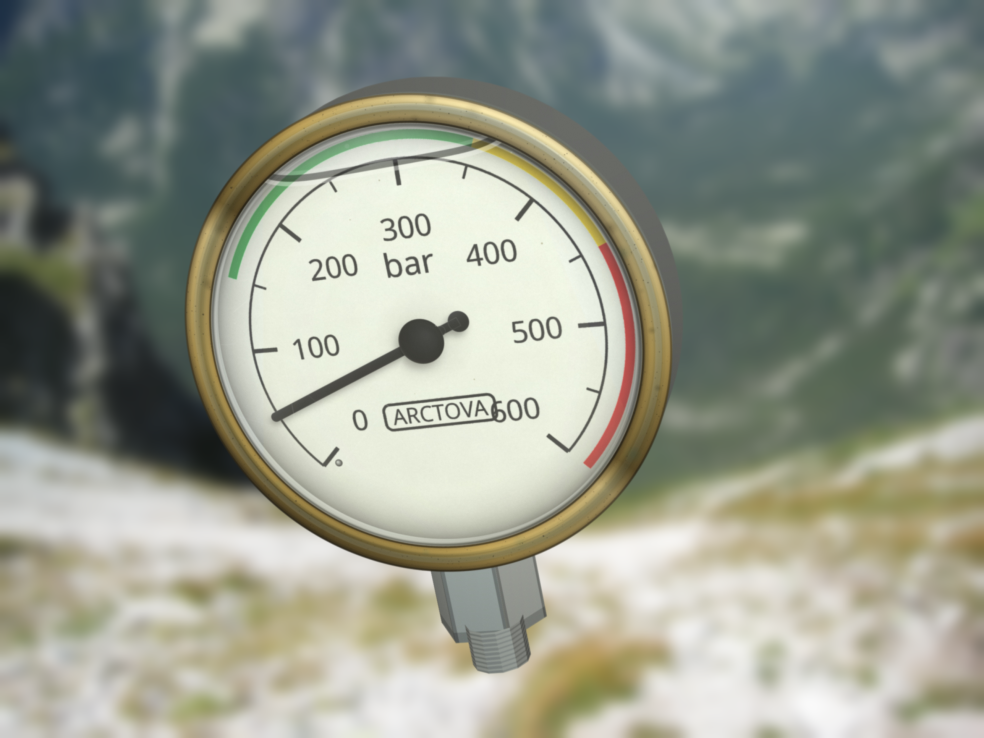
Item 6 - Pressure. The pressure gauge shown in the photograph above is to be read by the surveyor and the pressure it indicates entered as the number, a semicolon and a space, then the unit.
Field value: 50; bar
